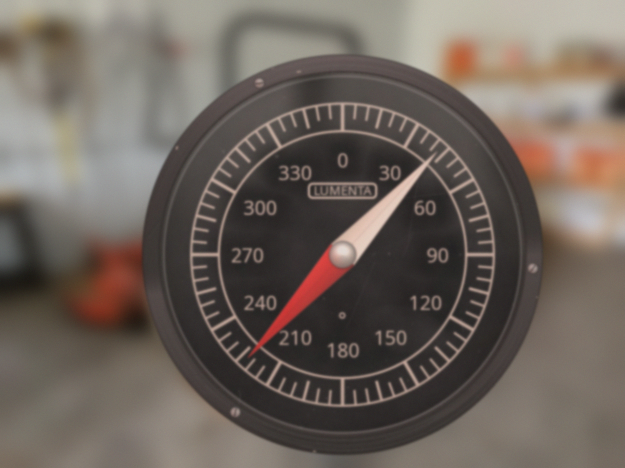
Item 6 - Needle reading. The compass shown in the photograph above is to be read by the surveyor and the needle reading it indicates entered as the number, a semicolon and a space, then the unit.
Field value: 222.5; °
